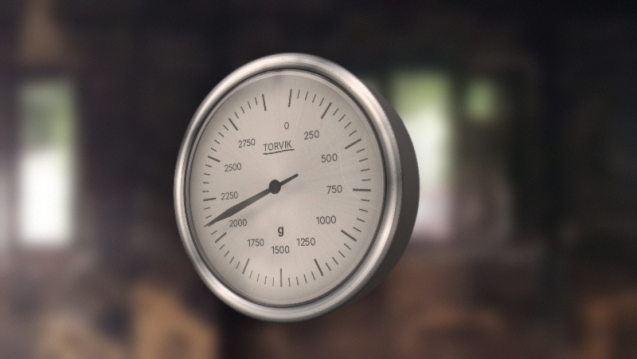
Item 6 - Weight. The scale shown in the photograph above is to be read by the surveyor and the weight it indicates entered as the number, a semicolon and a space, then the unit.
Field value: 2100; g
